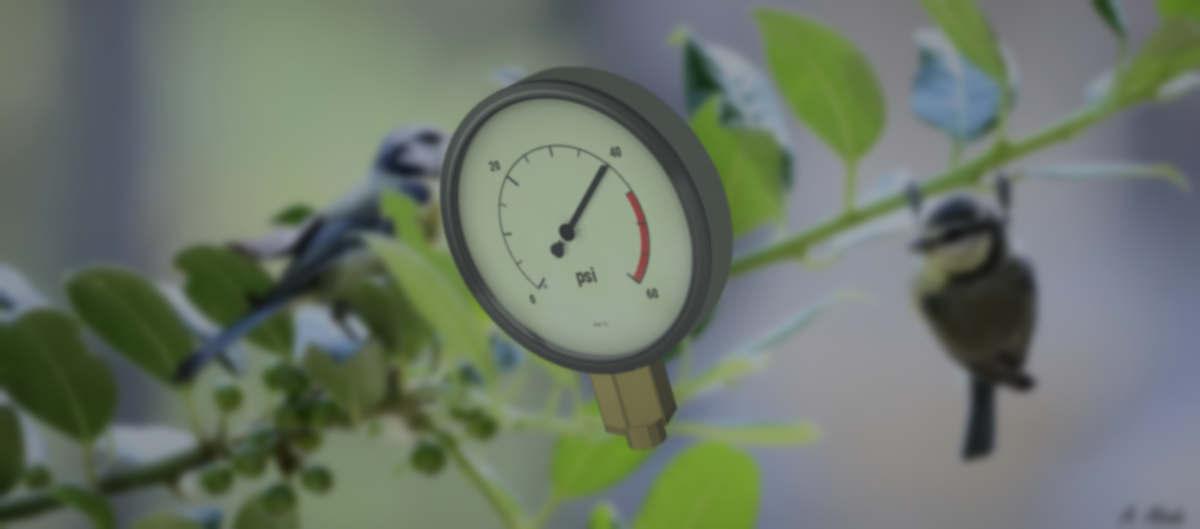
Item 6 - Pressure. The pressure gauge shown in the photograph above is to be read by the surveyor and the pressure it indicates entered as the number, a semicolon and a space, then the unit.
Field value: 40; psi
